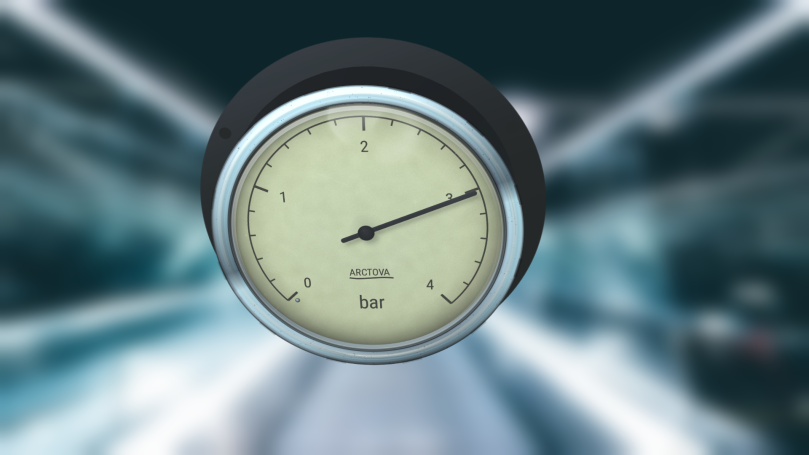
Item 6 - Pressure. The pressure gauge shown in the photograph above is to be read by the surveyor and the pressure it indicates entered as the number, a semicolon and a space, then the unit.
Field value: 3; bar
